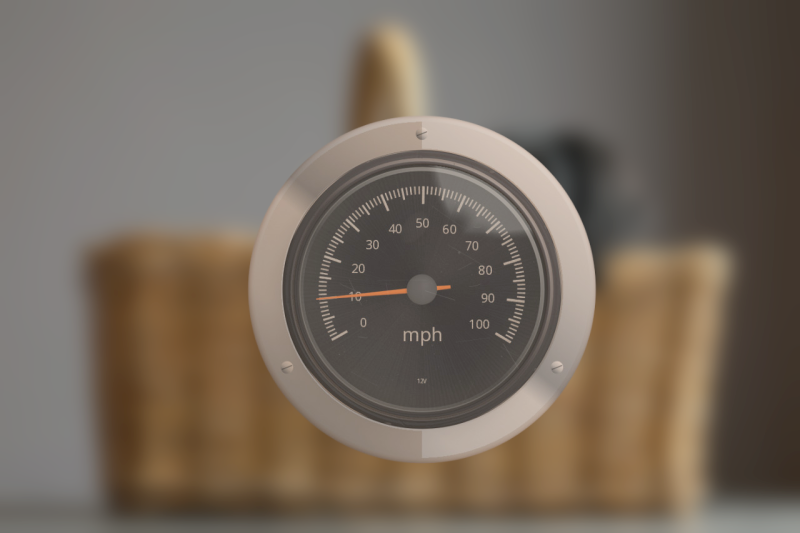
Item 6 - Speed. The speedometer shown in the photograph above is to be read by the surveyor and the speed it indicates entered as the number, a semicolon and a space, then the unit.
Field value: 10; mph
